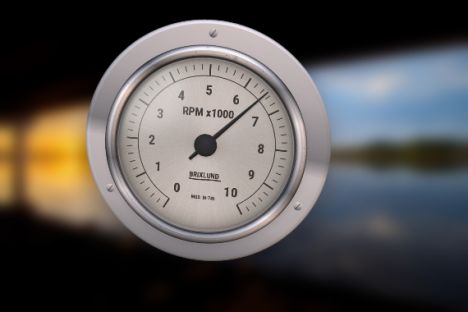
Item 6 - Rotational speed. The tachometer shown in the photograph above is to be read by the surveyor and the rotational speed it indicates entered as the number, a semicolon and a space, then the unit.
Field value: 6500; rpm
